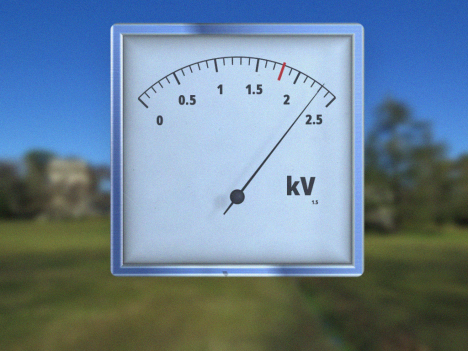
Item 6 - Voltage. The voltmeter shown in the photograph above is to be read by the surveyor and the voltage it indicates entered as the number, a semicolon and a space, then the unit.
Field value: 2.3; kV
